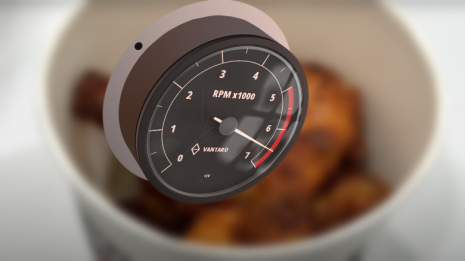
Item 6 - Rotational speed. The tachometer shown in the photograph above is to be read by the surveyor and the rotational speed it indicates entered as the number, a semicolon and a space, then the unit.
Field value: 6500; rpm
